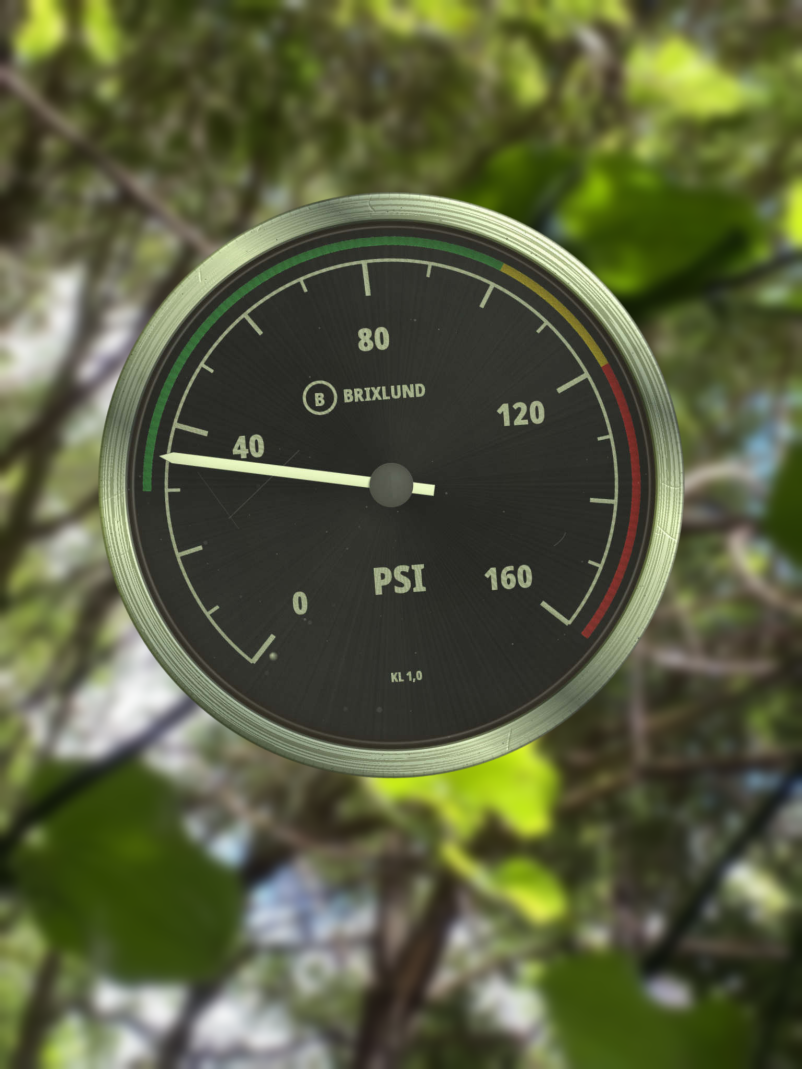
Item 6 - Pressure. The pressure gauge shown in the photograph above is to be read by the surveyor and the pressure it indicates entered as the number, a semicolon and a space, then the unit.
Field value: 35; psi
